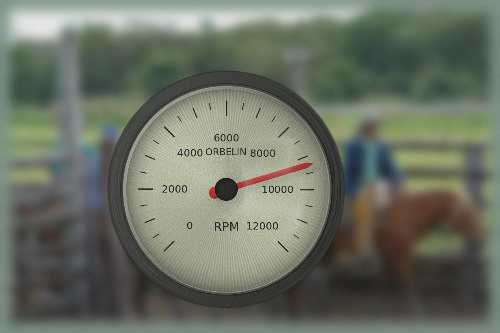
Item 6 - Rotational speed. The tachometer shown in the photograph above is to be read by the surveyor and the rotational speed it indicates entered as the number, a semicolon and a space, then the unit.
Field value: 9250; rpm
